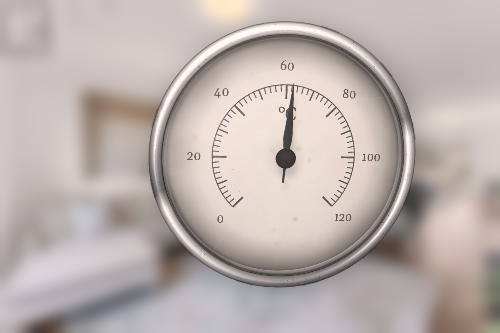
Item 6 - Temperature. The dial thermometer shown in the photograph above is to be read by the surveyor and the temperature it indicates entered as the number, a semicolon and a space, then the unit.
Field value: 62; °C
